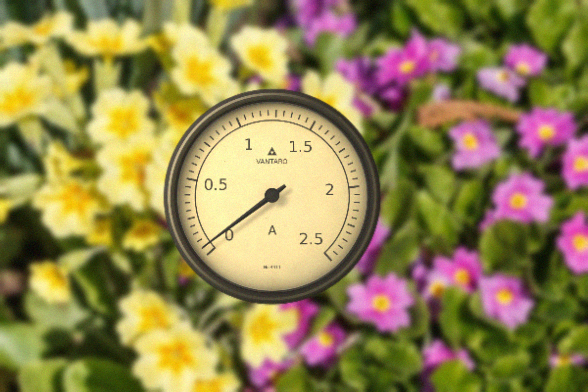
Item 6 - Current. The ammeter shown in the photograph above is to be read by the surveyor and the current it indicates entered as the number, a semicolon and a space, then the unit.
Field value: 0.05; A
